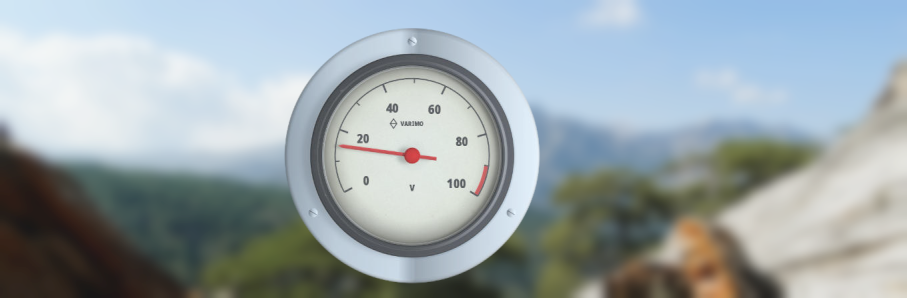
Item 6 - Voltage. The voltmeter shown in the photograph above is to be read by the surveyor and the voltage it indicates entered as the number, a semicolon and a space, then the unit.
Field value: 15; V
